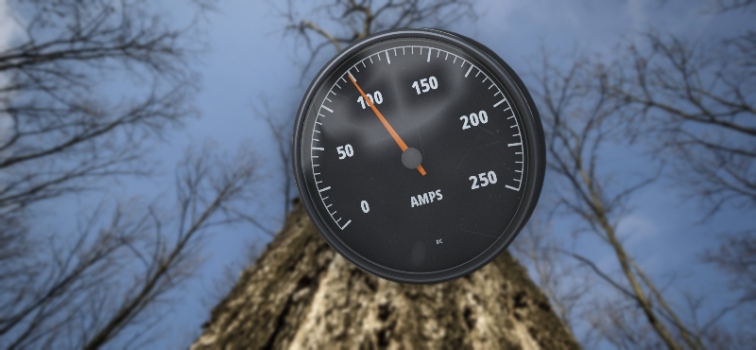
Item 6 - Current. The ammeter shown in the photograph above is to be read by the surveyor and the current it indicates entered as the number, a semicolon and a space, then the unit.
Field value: 100; A
